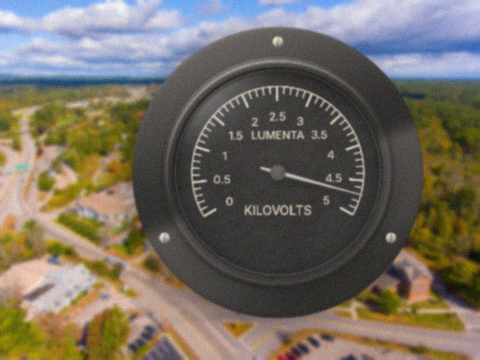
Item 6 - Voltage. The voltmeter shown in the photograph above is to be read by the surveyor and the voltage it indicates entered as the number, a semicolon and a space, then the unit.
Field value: 4.7; kV
